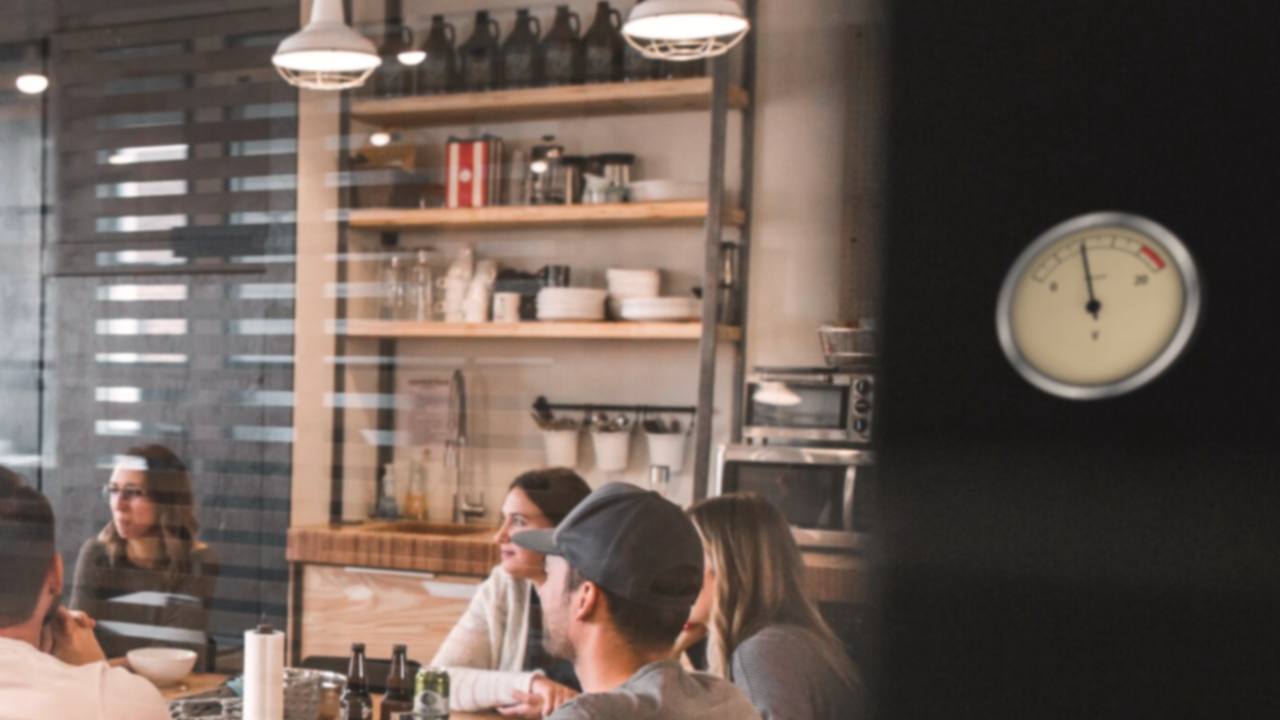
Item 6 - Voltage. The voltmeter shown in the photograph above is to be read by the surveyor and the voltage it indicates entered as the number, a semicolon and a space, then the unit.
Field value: 8; V
